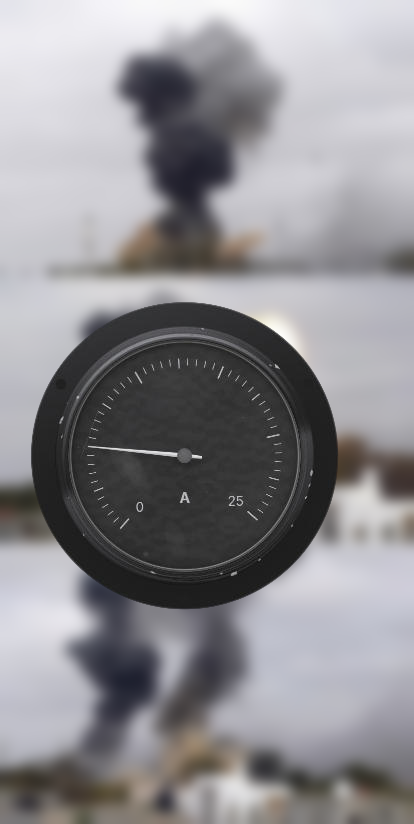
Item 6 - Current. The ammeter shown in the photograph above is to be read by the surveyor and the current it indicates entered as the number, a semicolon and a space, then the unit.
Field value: 5; A
